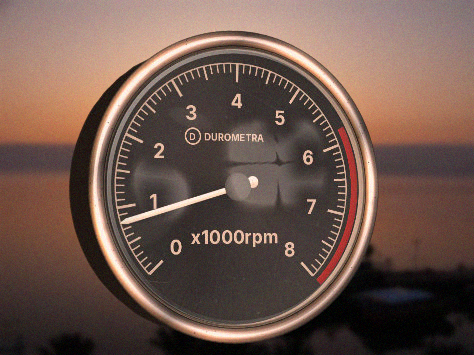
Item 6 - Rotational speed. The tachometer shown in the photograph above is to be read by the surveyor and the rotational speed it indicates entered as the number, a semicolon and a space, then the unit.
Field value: 800; rpm
